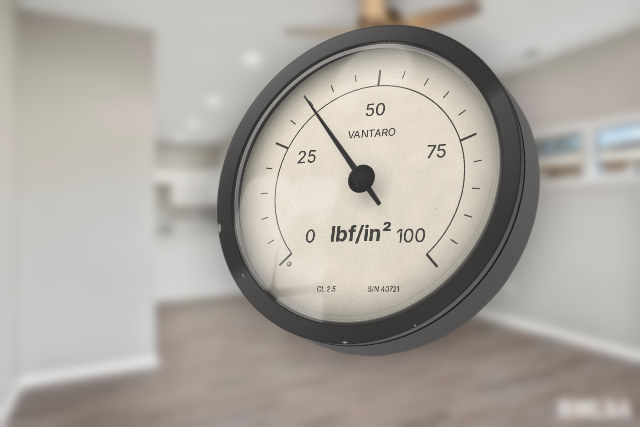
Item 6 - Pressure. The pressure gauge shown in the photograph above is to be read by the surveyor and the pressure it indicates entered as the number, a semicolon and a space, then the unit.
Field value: 35; psi
